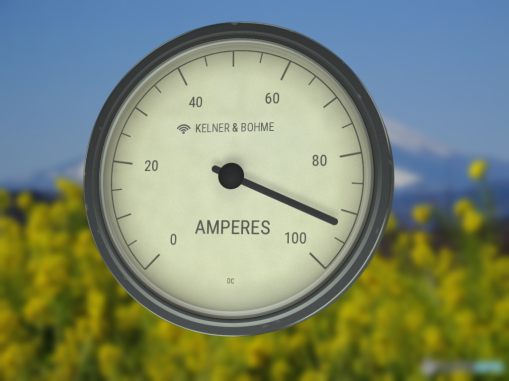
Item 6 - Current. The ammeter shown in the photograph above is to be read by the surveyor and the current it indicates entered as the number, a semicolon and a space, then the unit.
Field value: 92.5; A
